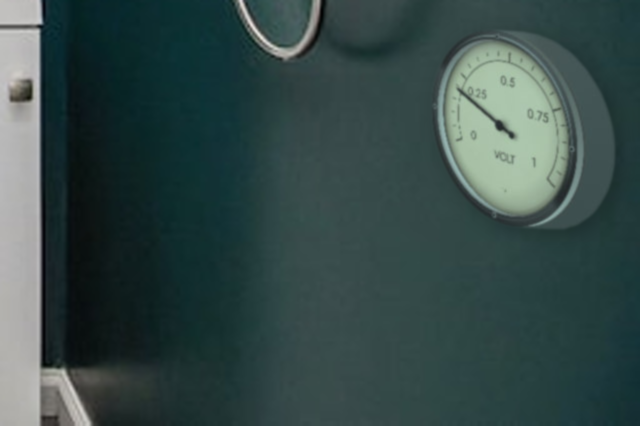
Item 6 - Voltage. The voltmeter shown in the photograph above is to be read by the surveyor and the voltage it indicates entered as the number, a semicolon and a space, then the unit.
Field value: 0.2; V
